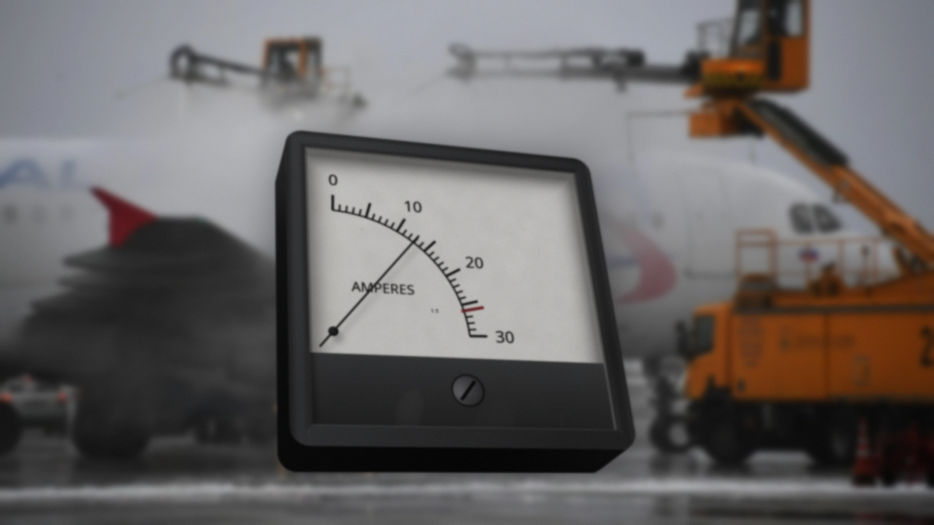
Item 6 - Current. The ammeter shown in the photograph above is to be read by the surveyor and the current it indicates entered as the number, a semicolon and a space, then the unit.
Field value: 13; A
